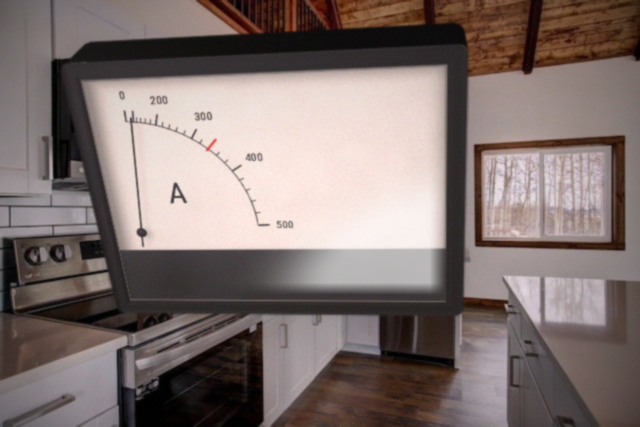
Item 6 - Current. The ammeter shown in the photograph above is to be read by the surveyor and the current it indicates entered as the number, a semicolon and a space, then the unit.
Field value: 100; A
